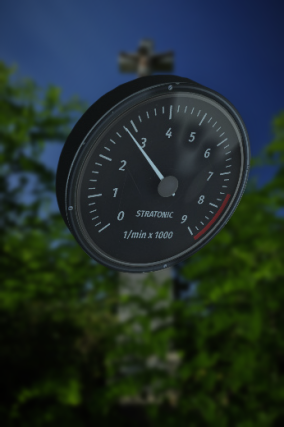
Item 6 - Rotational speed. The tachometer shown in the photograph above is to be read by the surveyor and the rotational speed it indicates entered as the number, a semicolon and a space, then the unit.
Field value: 2800; rpm
